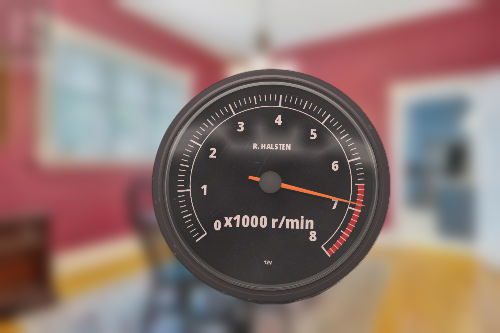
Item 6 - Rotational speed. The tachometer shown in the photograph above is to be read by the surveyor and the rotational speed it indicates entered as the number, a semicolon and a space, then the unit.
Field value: 6900; rpm
